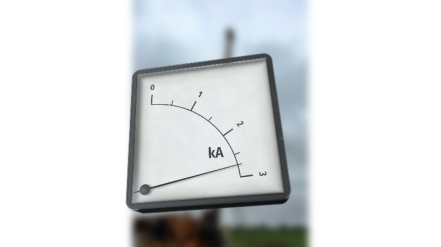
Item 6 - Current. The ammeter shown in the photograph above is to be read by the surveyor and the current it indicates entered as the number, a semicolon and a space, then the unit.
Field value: 2.75; kA
